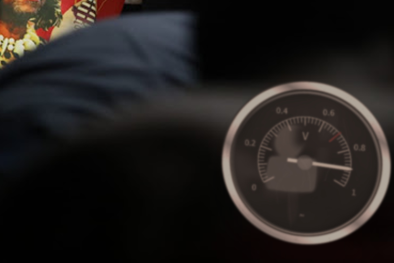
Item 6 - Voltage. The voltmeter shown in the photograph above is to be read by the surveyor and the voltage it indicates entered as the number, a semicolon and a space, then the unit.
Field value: 0.9; V
